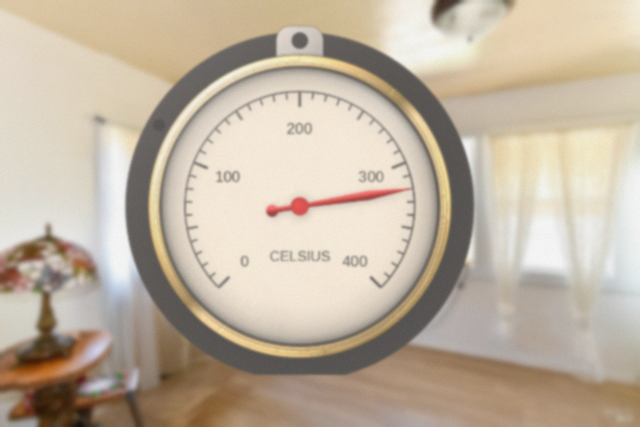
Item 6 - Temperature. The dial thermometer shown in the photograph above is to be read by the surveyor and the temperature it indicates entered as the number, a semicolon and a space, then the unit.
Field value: 320; °C
